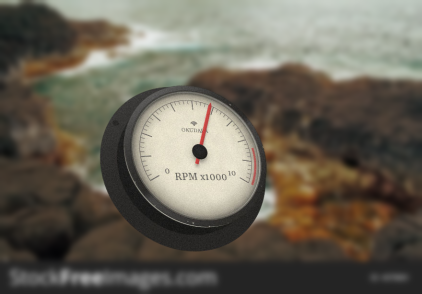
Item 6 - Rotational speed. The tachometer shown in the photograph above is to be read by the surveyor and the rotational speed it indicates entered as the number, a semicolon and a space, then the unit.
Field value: 5800; rpm
